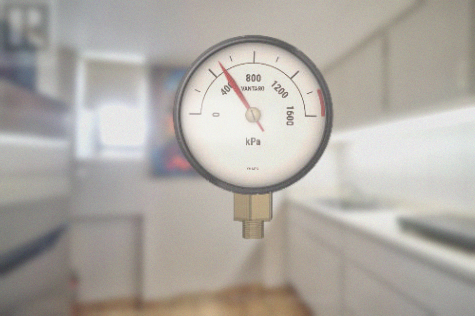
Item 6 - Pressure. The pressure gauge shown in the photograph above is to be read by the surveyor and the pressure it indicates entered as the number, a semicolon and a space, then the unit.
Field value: 500; kPa
